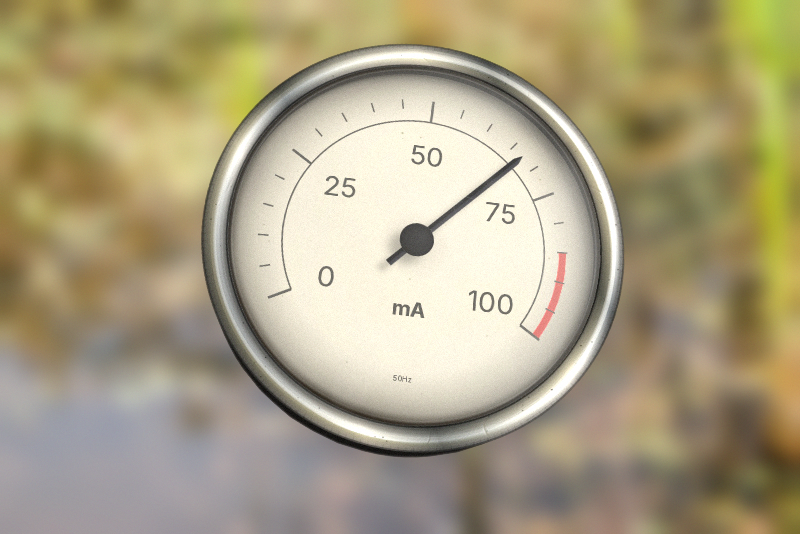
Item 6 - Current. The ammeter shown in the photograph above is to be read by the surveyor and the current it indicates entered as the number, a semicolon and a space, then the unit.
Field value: 67.5; mA
